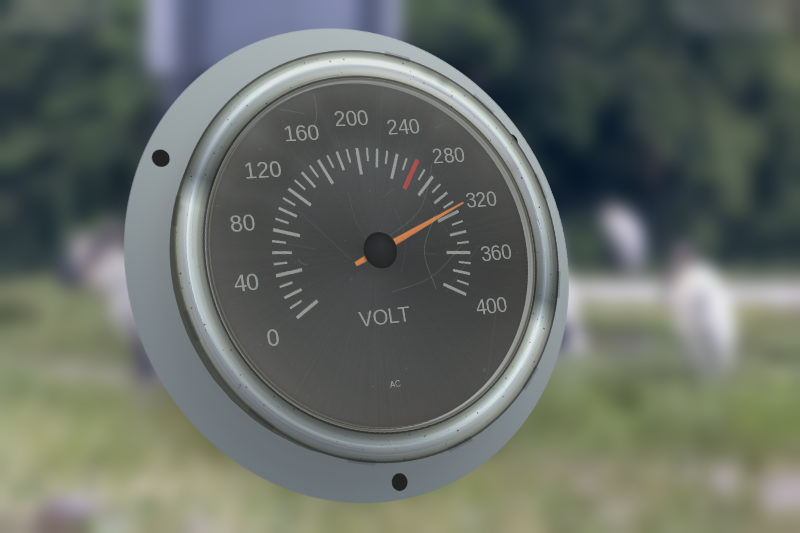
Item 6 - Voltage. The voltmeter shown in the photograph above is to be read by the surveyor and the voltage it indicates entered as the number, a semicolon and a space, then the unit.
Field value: 315; V
